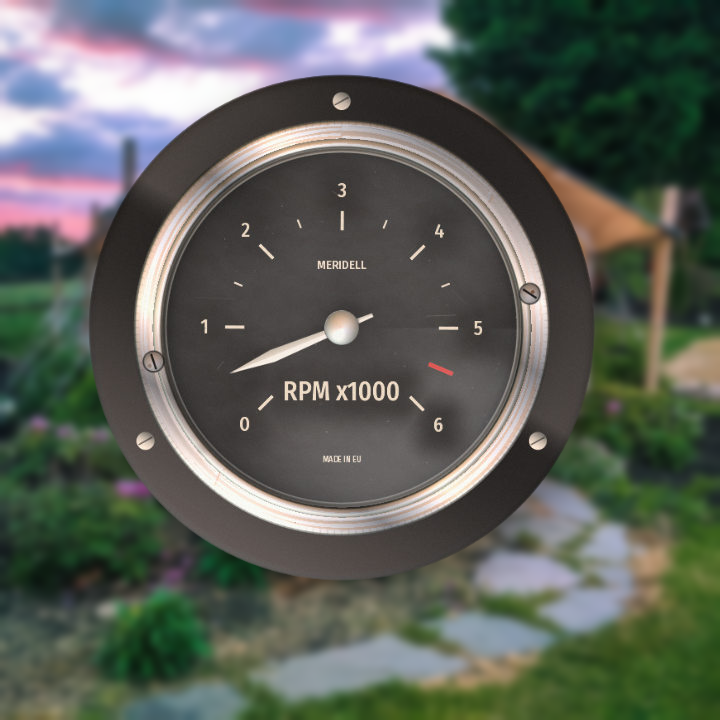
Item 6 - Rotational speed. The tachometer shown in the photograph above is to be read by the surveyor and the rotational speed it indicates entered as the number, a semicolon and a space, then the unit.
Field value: 500; rpm
